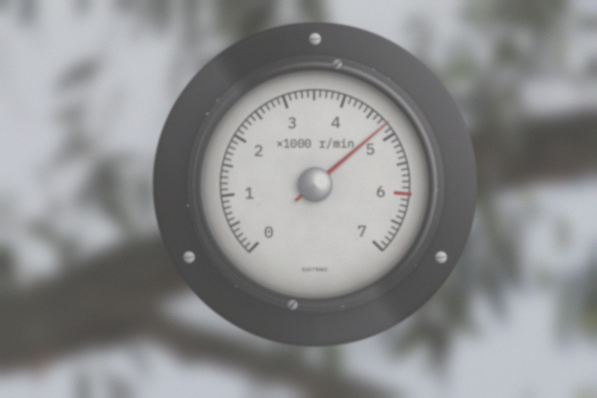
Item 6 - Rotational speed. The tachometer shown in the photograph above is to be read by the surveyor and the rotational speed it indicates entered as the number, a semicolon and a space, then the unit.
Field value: 4800; rpm
